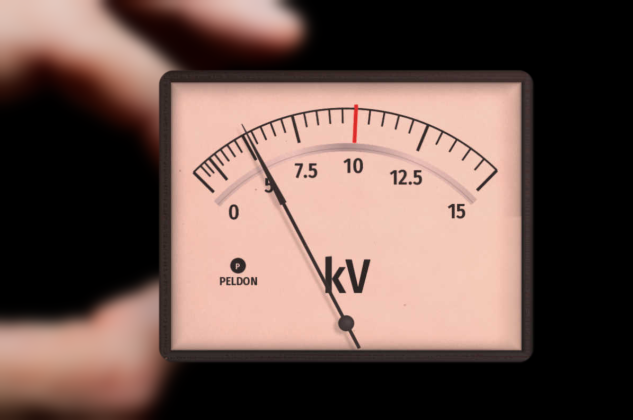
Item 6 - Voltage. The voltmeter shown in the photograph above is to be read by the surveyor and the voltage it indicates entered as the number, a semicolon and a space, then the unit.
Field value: 5.25; kV
